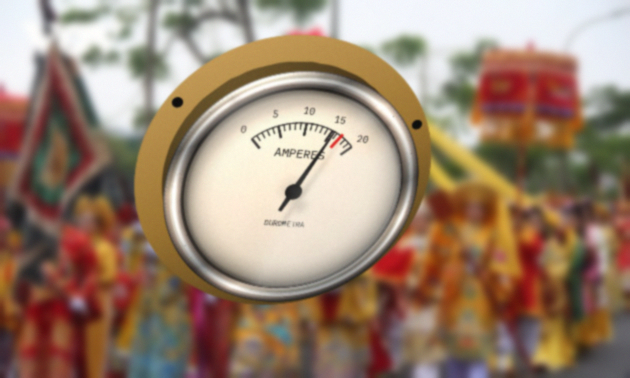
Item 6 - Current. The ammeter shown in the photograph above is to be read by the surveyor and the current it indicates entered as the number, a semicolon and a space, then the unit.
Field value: 15; A
